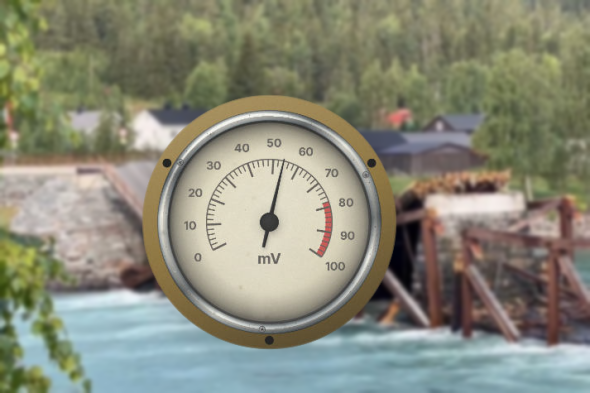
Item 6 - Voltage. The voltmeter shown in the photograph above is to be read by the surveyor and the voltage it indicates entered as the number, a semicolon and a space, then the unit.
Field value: 54; mV
